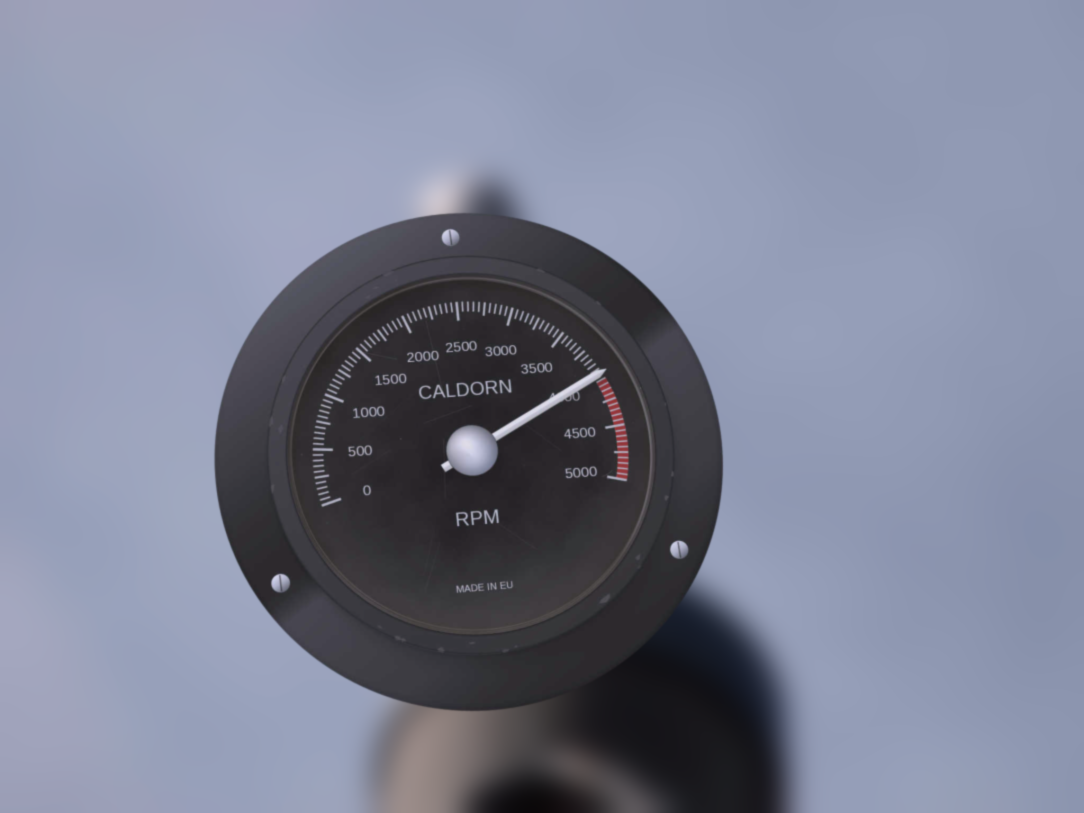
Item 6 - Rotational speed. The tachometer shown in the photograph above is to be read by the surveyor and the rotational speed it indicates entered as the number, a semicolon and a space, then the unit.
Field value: 4000; rpm
